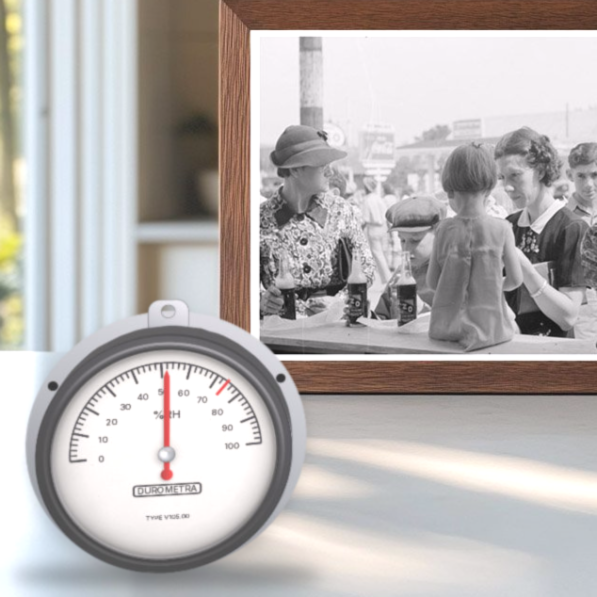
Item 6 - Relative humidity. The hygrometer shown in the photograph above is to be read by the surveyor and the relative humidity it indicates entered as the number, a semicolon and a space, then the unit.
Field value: 52; %
